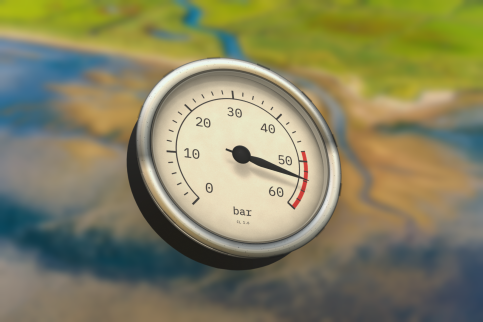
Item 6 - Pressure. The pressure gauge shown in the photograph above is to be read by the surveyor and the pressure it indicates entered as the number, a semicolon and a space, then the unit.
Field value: 54; bar
